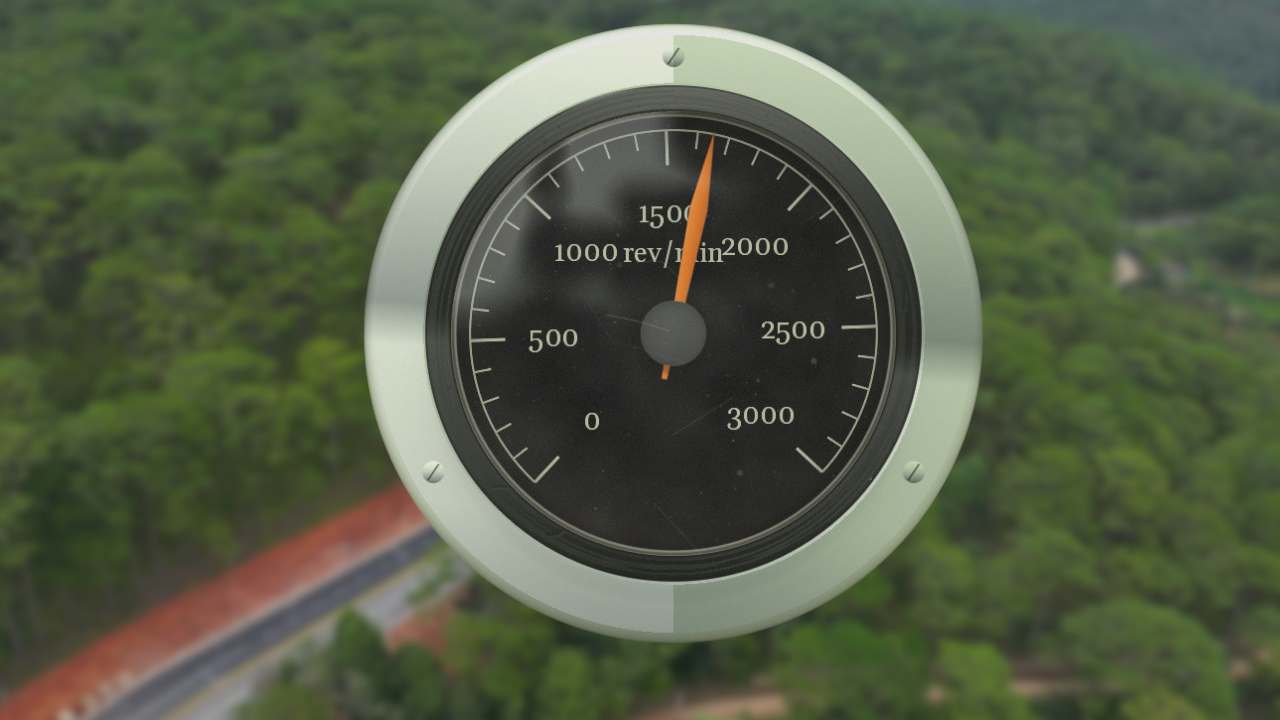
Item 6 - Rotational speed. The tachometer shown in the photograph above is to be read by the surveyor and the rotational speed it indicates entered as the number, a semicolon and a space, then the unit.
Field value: 1650; rpm
